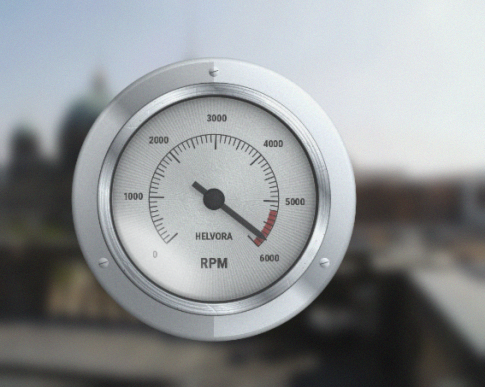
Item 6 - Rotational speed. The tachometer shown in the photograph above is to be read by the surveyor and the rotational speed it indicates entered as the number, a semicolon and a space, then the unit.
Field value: 5800; rpm
